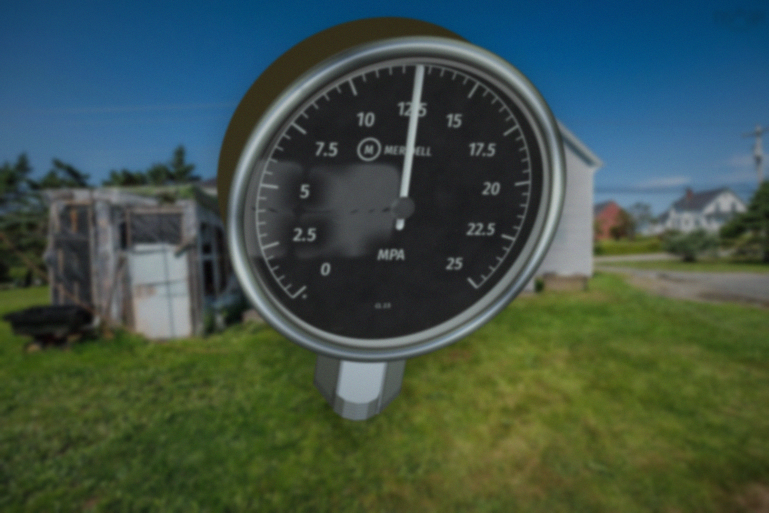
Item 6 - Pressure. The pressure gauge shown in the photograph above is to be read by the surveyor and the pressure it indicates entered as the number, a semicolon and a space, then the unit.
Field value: 12.5; MPa
